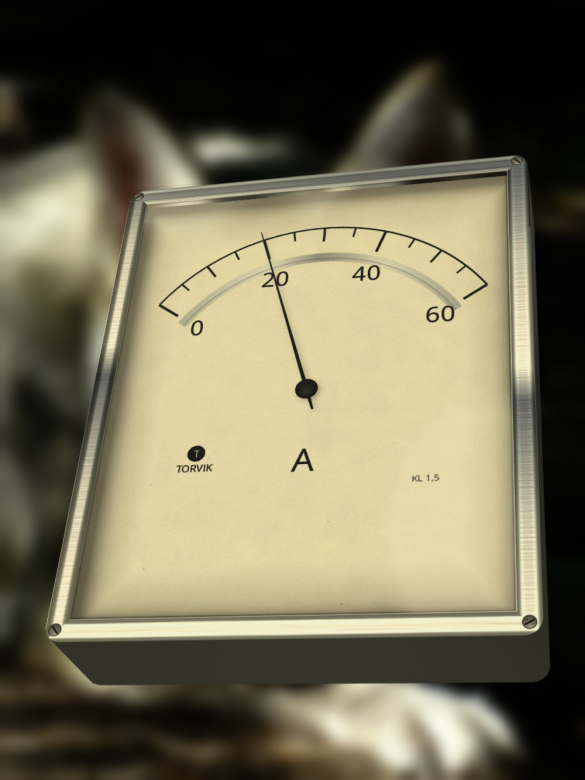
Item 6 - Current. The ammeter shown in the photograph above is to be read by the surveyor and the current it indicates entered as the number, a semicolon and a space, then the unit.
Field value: 20; A
